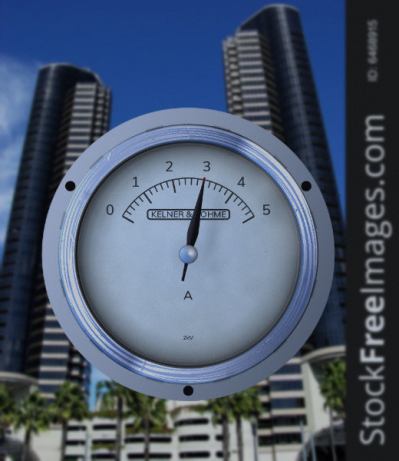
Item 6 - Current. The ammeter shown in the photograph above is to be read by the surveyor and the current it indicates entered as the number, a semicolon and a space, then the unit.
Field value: 3; A
